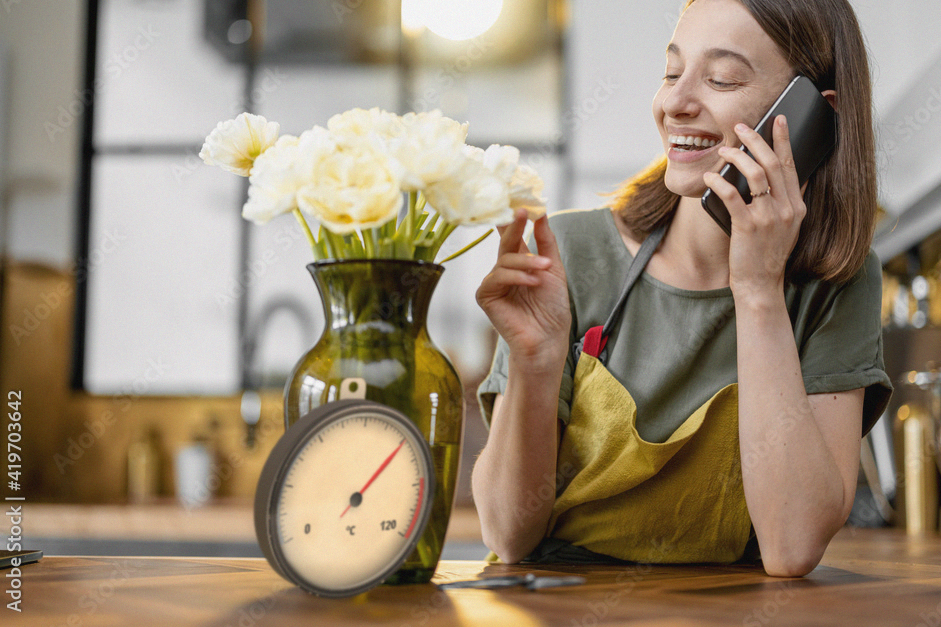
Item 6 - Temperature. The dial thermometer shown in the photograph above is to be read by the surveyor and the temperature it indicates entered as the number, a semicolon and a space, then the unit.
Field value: 80; °C
